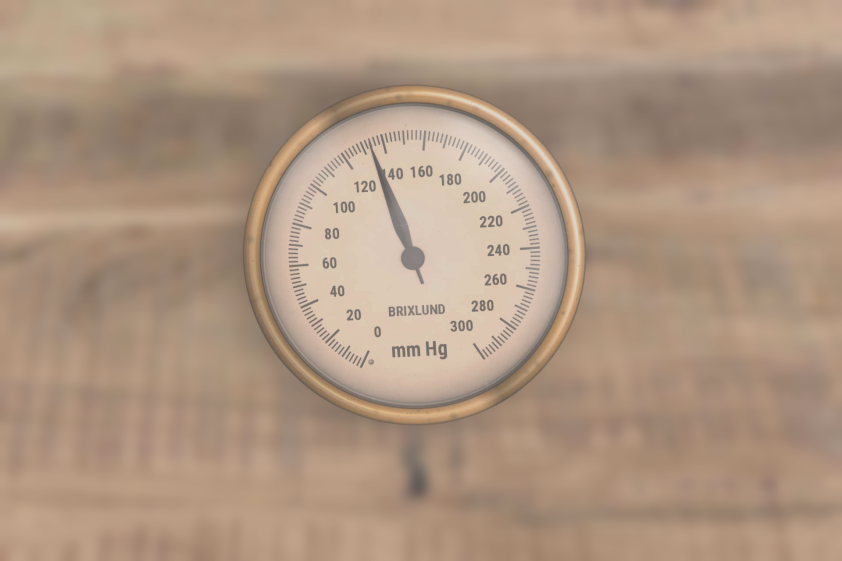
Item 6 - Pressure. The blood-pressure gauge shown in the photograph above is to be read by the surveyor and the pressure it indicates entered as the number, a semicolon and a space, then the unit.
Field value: 134; mmHg
